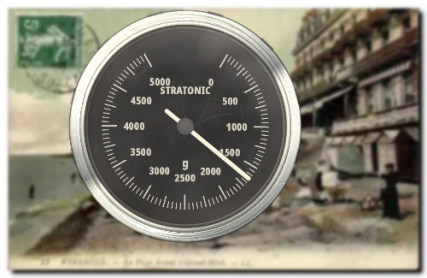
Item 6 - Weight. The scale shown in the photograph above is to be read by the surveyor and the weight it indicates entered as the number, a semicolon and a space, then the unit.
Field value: 1650; g
